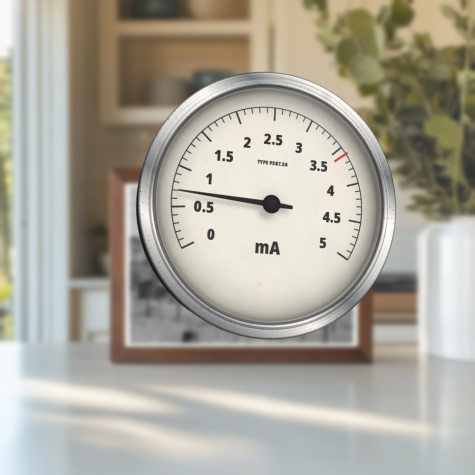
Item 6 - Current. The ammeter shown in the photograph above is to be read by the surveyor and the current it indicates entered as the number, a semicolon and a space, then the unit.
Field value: 0.7; mA
